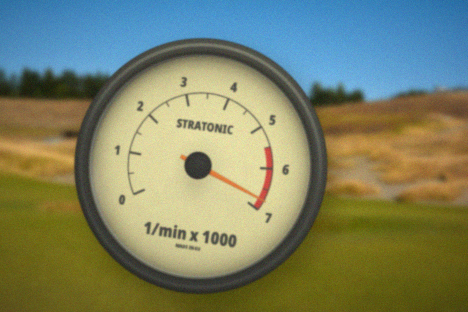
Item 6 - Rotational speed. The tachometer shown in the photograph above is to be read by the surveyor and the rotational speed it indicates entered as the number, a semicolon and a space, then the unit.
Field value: 6750; rpm
